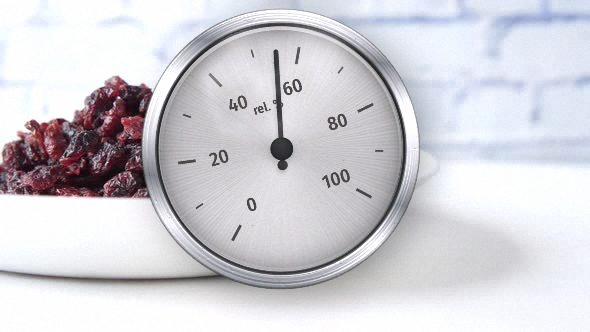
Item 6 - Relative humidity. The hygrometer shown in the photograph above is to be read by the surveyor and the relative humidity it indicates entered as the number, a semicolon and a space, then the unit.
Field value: 55; %
